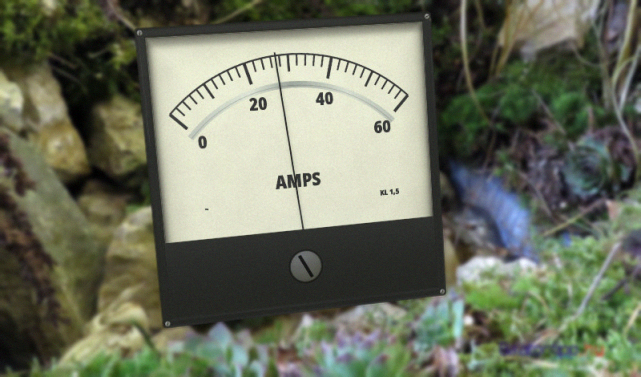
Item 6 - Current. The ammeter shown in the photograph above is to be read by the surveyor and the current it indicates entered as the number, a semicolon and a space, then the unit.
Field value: 27; A
